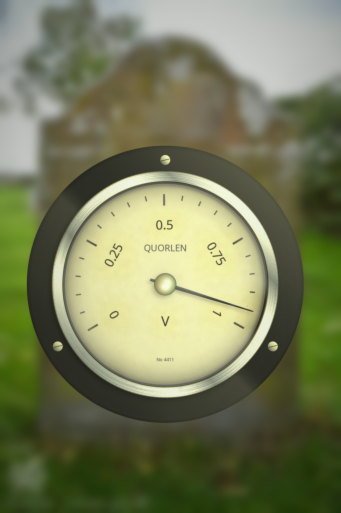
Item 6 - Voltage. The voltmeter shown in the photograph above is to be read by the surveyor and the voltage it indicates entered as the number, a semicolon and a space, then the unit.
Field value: 0.95; V
